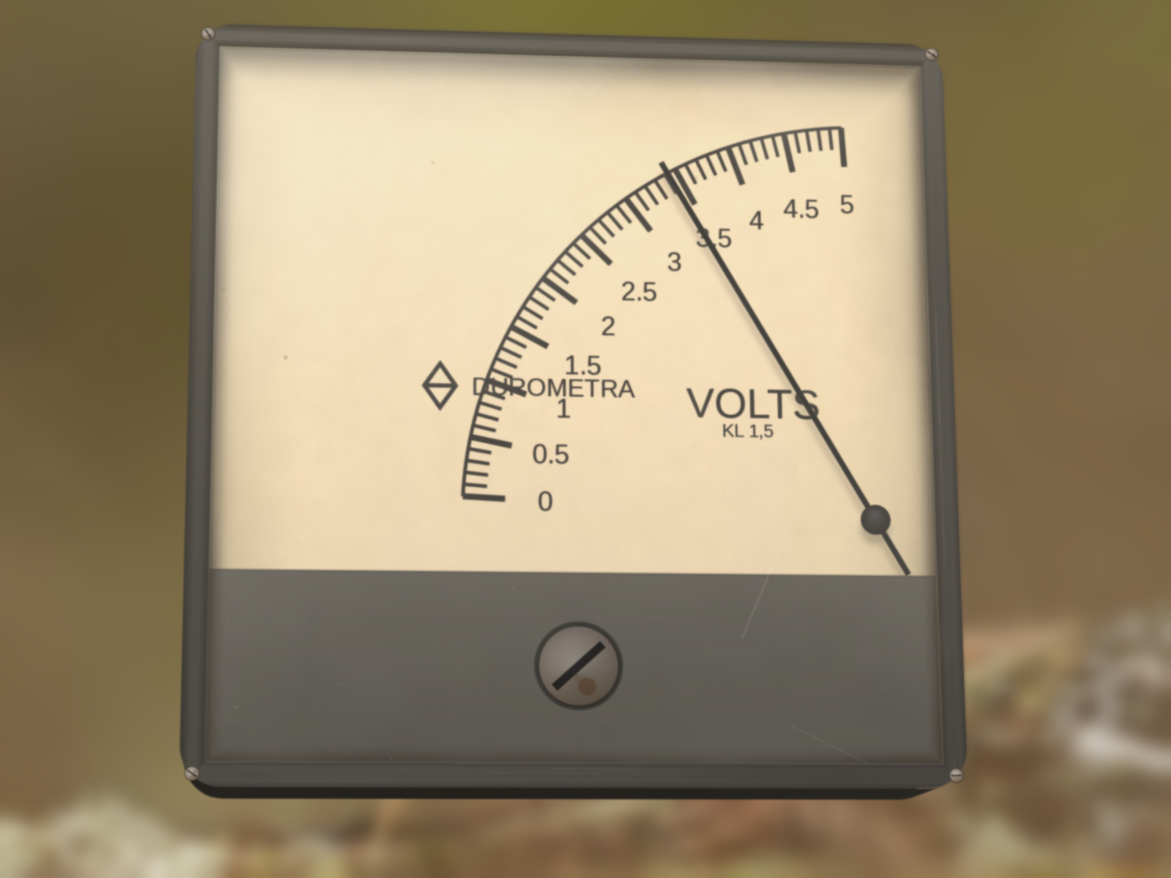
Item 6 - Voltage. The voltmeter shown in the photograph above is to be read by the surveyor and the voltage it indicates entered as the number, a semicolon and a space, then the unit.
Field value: 3.4; V
